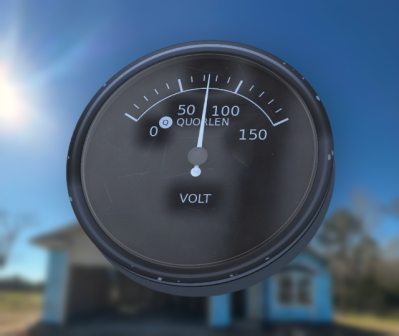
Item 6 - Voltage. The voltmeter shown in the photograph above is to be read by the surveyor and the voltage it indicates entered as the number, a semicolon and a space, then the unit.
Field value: 75; V
